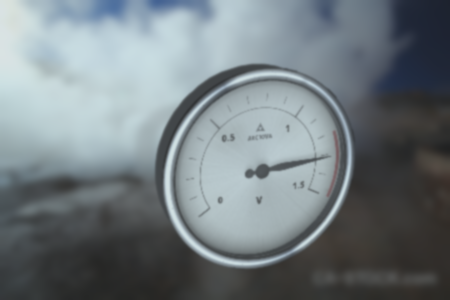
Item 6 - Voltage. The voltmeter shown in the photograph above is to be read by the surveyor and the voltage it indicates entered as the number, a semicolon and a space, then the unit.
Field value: 1.3; V
